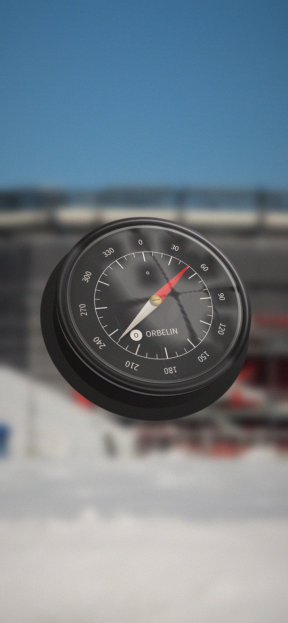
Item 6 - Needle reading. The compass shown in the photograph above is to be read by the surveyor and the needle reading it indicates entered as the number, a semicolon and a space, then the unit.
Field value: 50; °
